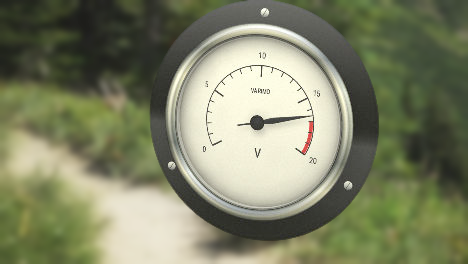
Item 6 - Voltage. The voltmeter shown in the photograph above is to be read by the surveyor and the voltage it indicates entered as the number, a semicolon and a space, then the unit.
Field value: 16.5; V
